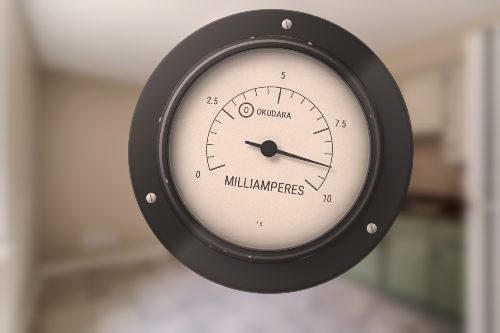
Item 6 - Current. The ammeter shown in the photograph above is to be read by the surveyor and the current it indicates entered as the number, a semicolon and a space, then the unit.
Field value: 9; mA
